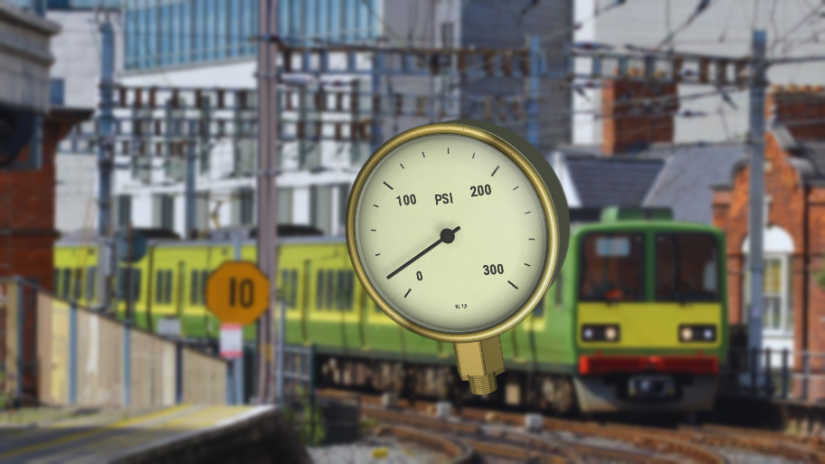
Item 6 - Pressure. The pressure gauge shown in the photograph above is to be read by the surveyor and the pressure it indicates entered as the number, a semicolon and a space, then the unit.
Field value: 20; psi
